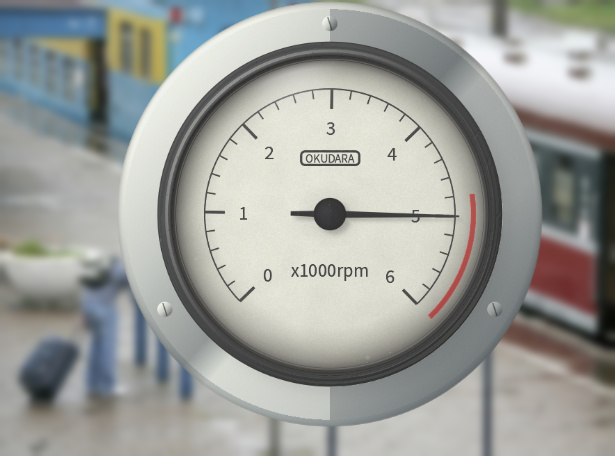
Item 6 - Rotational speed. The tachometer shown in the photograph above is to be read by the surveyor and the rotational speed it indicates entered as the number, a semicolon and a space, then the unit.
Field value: 5000; rpm
